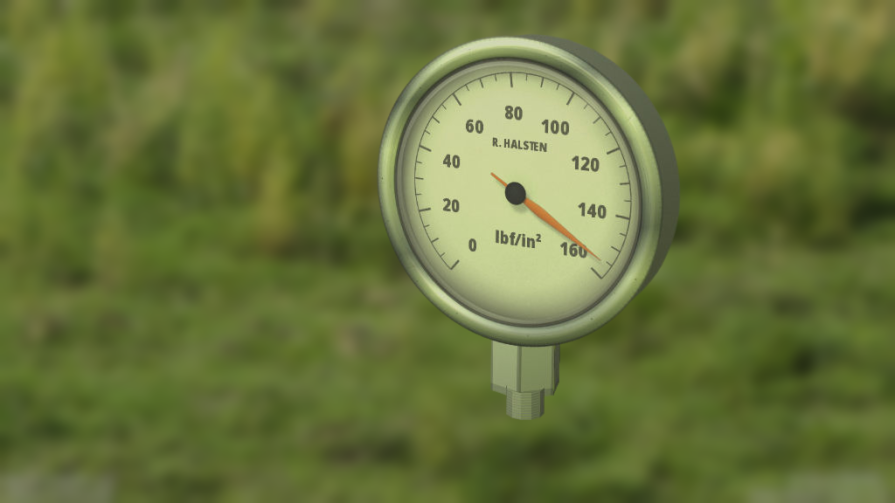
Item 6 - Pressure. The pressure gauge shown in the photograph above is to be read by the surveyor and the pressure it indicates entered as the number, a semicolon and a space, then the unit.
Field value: 155; psi
